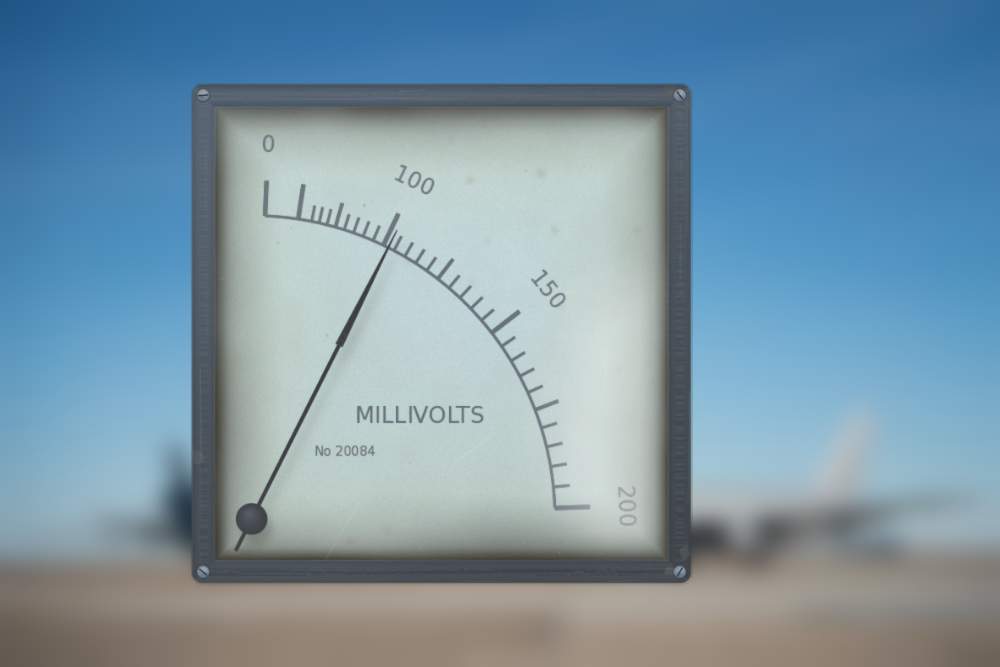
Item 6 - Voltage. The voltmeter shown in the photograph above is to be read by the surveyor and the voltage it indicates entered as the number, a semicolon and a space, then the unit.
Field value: 102.5; mV
